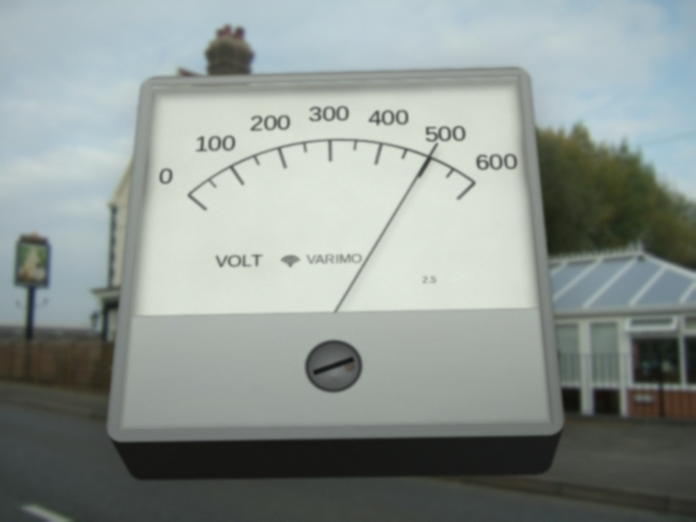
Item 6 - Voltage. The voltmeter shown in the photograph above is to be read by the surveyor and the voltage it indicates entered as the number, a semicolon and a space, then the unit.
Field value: 500; V
